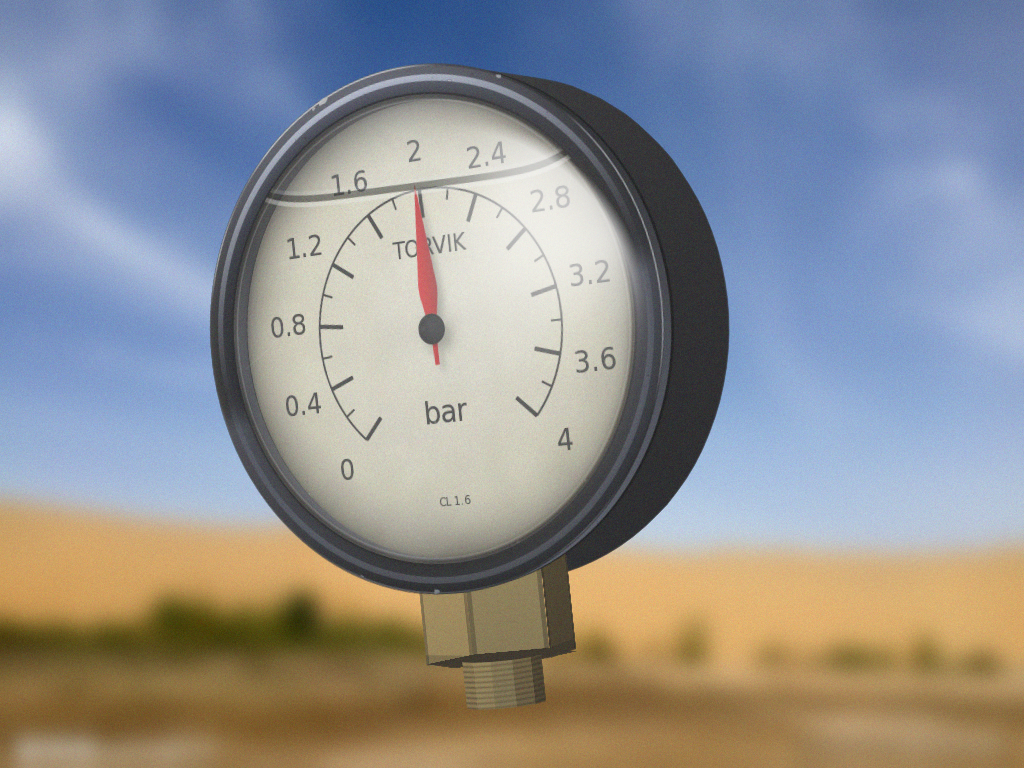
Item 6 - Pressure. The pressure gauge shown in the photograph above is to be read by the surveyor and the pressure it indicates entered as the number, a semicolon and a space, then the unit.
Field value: 2; bar
